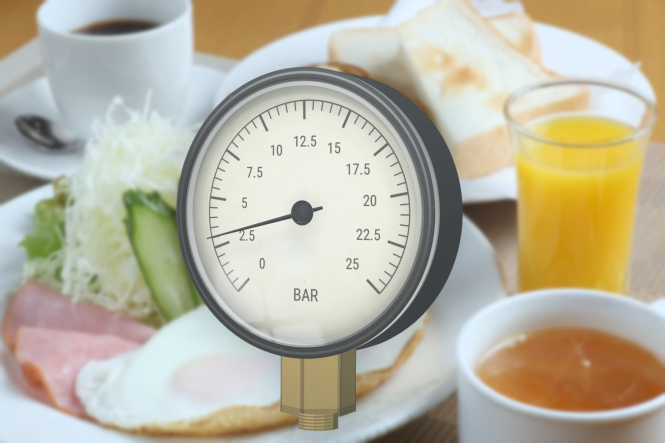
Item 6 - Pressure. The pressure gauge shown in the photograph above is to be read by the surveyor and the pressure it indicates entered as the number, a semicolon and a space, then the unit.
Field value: 3; bar
